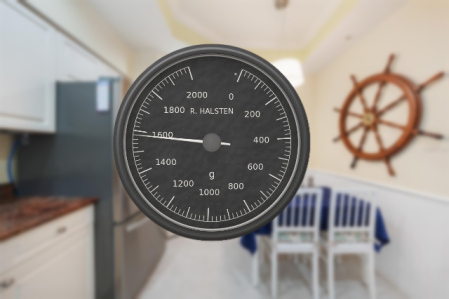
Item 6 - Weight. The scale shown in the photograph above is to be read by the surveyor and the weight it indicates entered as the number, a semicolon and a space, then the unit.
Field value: 1580; g
